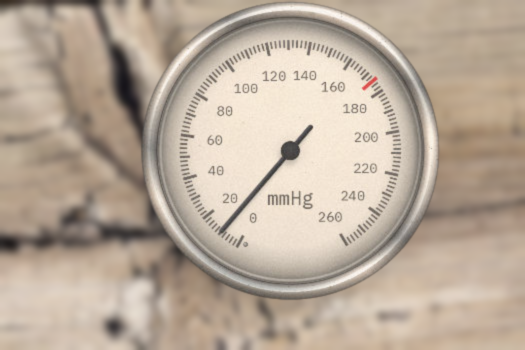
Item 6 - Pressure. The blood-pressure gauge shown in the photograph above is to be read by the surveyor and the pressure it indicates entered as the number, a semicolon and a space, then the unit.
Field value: 10; mmHg
